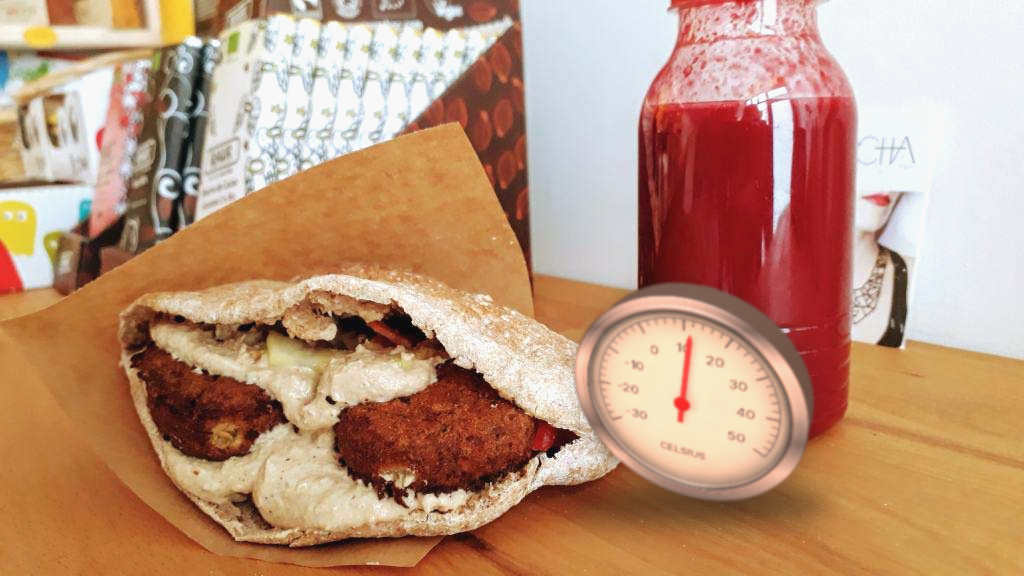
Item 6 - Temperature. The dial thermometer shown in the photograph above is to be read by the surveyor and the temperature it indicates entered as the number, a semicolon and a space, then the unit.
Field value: 12; °C
